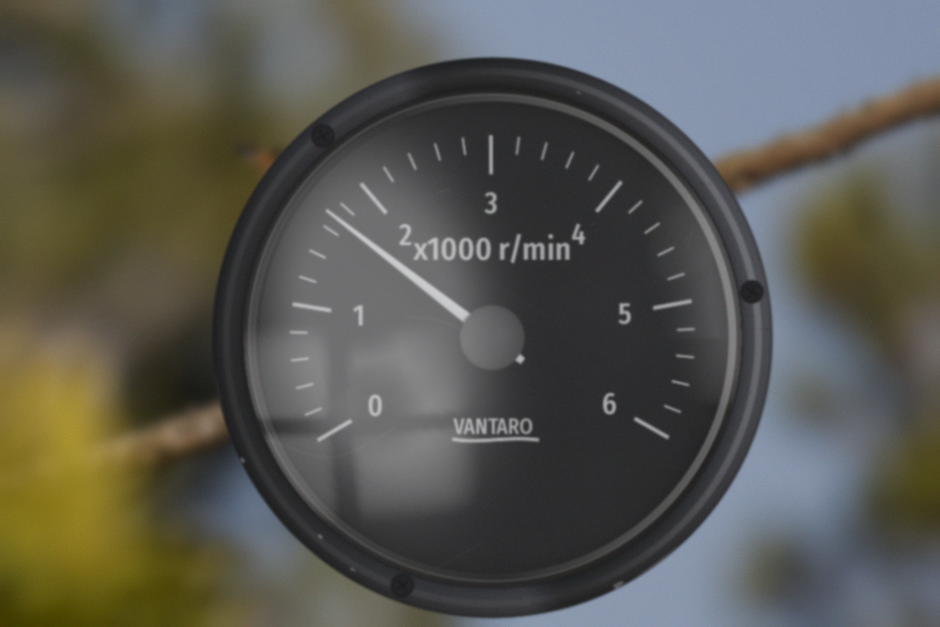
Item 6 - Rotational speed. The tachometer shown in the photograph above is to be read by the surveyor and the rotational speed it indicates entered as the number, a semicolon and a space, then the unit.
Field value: 1700; rpm
